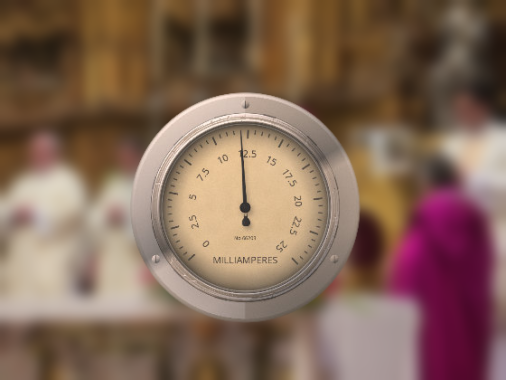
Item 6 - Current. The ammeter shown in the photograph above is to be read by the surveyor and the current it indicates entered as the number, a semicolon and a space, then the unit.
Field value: 12; mA
